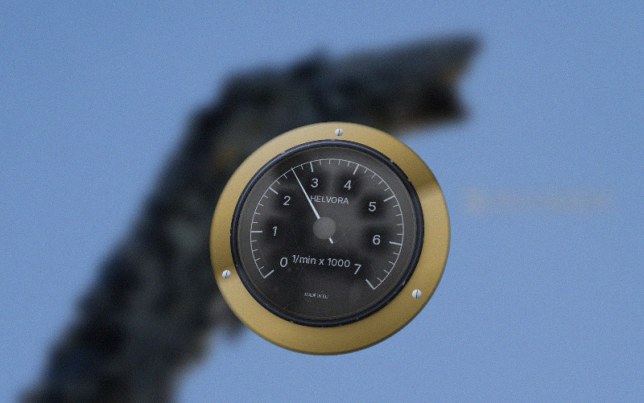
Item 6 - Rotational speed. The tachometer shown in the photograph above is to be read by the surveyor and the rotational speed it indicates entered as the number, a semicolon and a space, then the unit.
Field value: 2600; rpm
